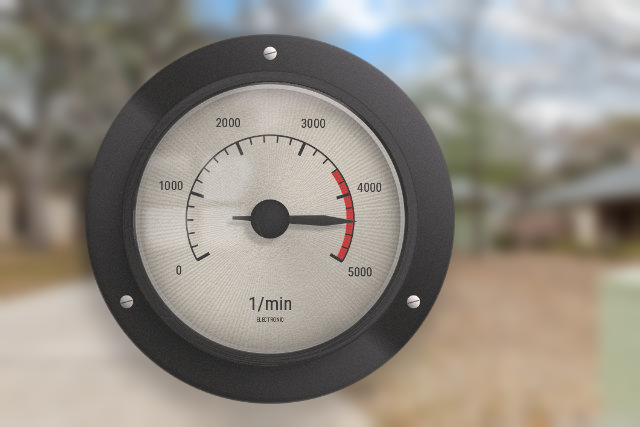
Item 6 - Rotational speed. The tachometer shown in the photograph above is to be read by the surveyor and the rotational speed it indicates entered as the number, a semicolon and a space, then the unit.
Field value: 4400; rpm
